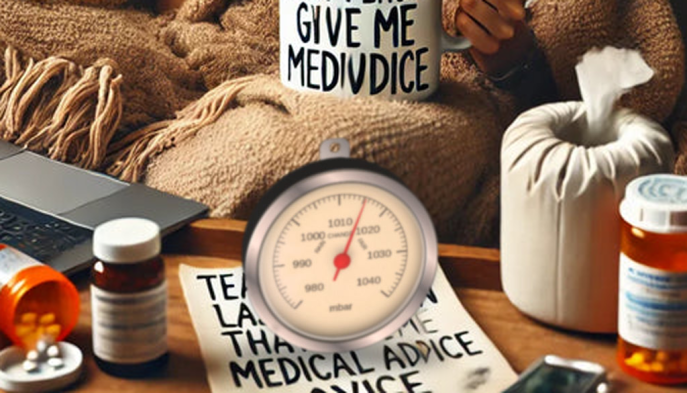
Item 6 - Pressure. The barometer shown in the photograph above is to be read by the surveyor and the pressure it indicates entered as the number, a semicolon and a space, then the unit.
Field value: 1015; mbar
